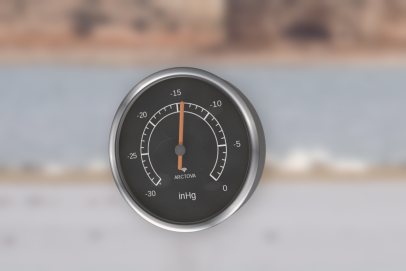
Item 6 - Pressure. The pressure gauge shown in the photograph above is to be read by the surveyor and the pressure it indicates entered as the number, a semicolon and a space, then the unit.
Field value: -14; inHg
